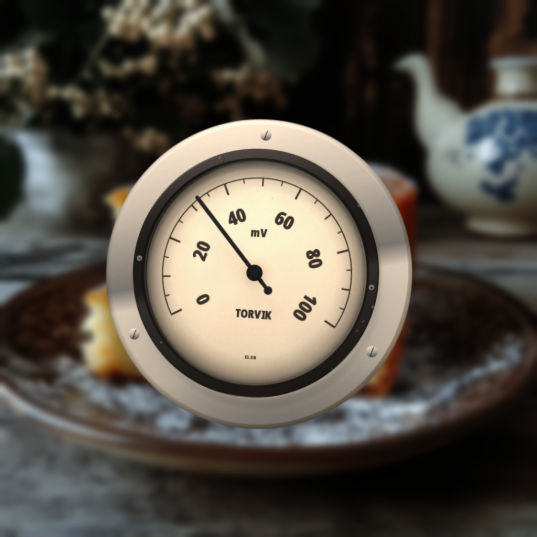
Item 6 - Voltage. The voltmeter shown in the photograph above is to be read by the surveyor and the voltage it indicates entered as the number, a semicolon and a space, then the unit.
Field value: 32.5; mV
